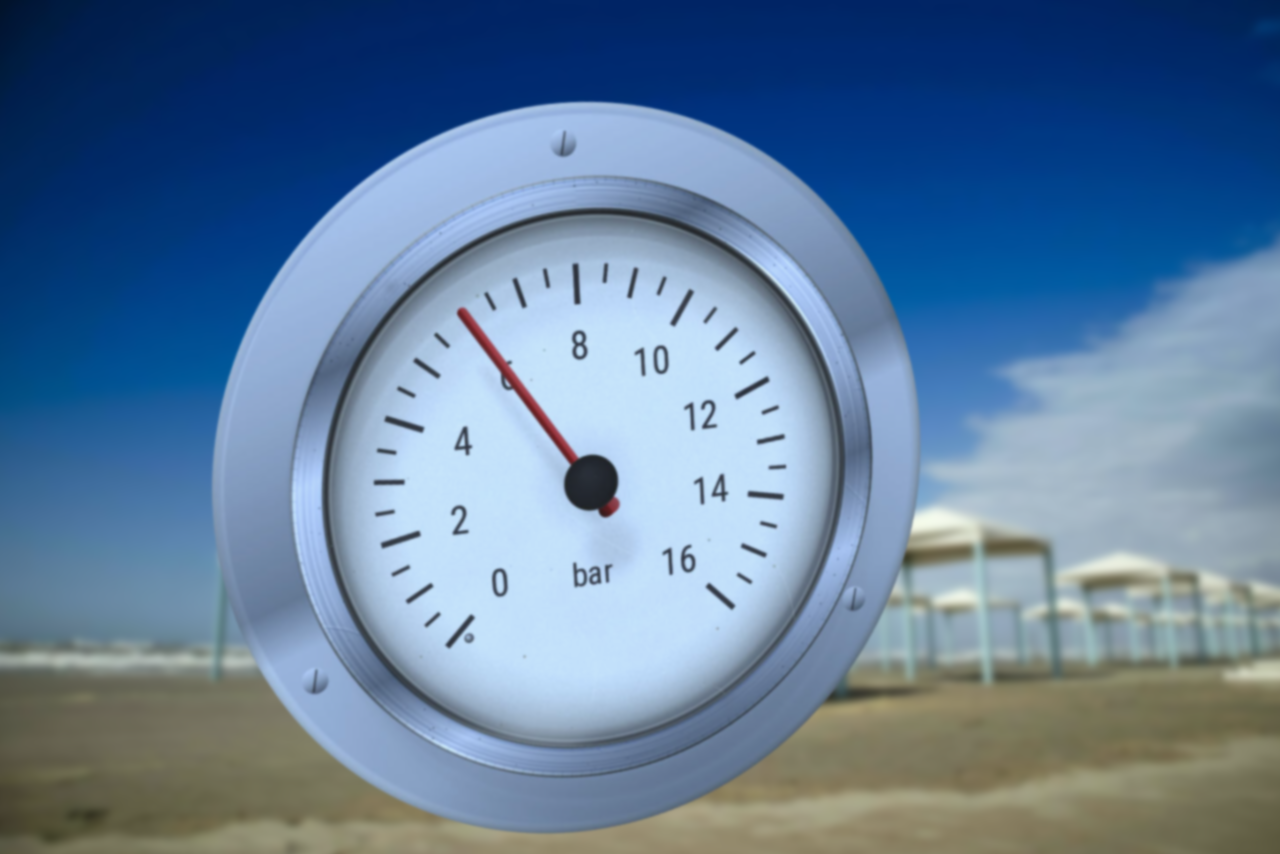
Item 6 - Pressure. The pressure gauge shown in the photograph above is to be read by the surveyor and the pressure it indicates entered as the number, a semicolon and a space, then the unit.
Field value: 6; bar
